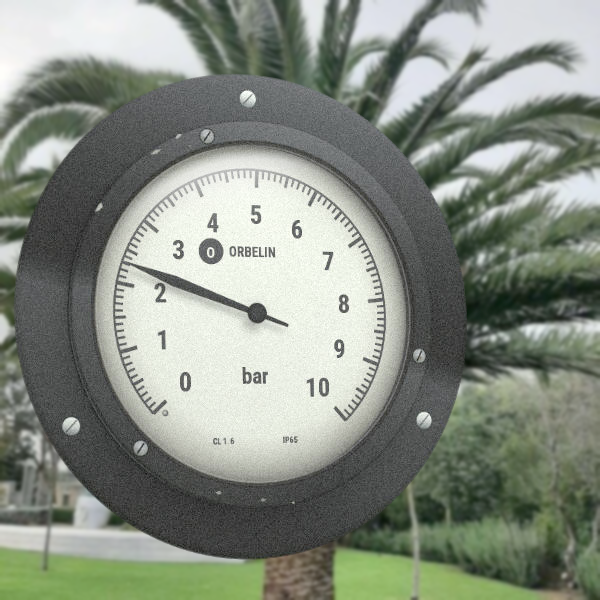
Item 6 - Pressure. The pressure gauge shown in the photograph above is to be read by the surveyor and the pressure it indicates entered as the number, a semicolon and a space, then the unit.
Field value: 2.3; bar
